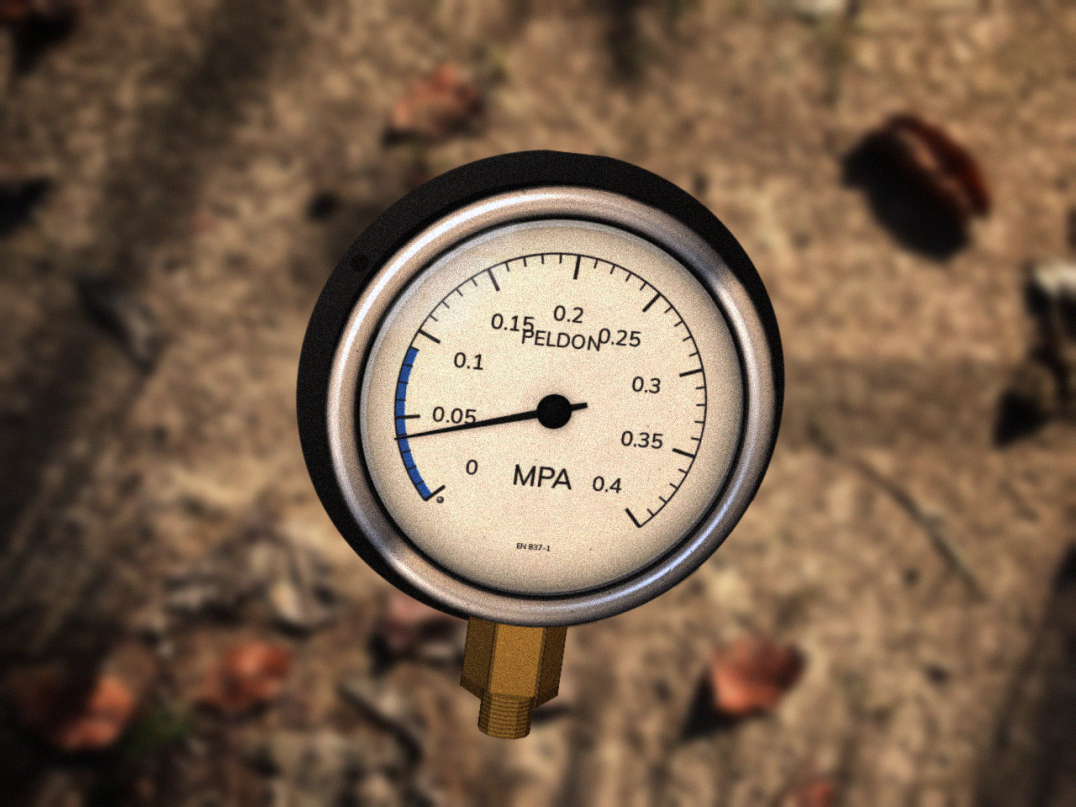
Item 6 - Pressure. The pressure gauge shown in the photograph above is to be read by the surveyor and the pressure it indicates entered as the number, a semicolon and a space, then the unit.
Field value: 0.04; MPa
